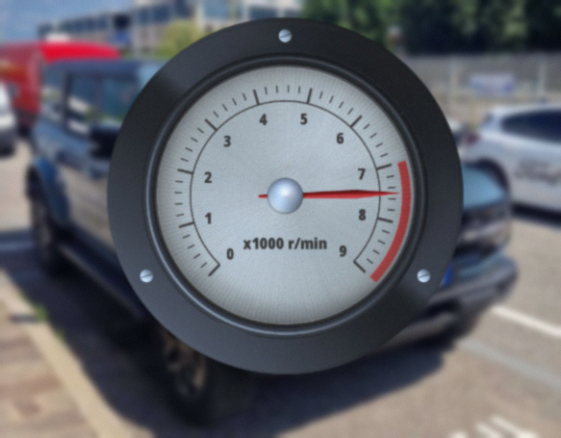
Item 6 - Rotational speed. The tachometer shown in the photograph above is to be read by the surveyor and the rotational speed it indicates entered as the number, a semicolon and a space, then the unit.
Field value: 7500; rpm
